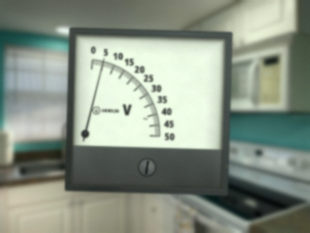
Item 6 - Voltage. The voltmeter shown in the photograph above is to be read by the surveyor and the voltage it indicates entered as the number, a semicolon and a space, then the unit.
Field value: 5; V
